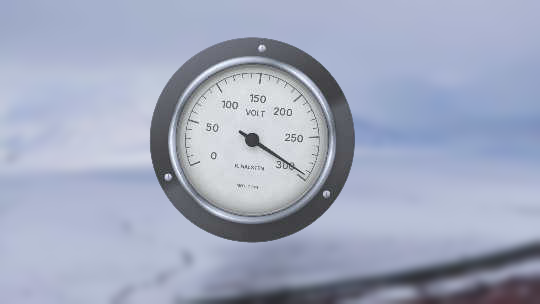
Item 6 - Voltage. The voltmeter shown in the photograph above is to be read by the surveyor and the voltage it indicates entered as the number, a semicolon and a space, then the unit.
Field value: 295; V
